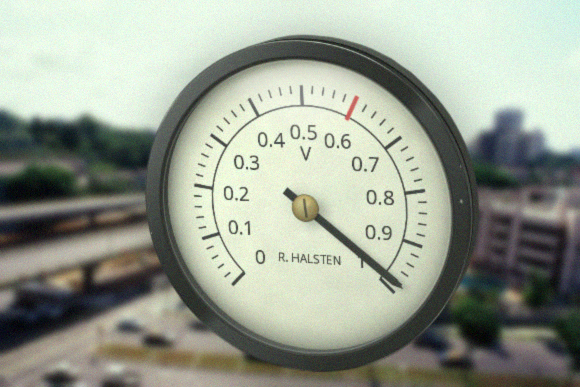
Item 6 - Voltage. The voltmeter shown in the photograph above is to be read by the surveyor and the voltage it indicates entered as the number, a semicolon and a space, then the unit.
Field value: 0.98; V
